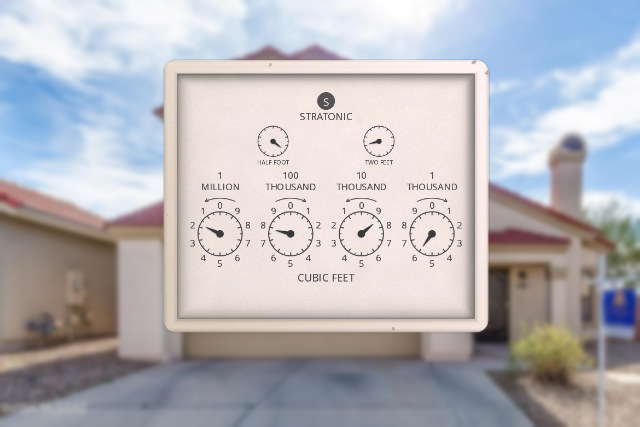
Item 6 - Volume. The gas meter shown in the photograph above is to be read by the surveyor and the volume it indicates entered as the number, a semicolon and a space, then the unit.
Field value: 178600; ft³
